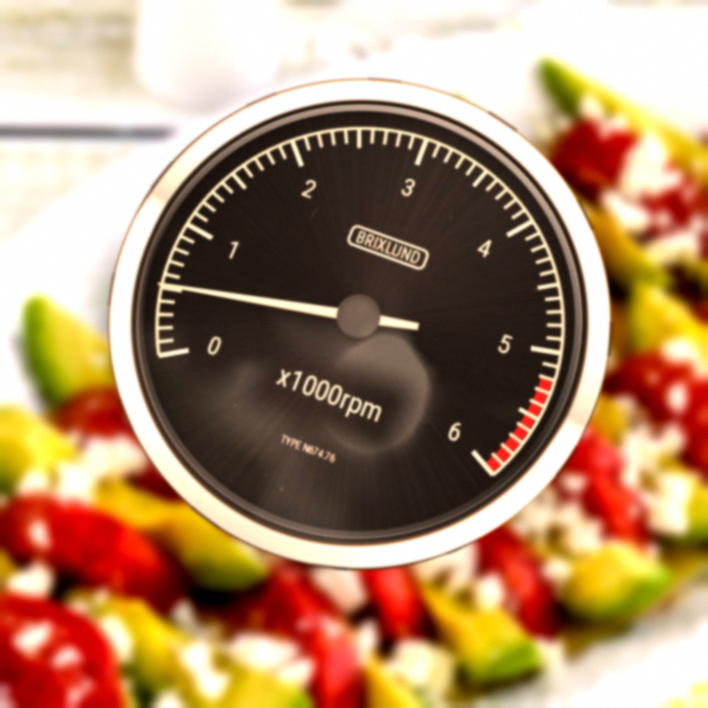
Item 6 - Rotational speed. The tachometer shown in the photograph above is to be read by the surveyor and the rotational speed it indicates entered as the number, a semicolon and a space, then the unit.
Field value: 500; rpm
